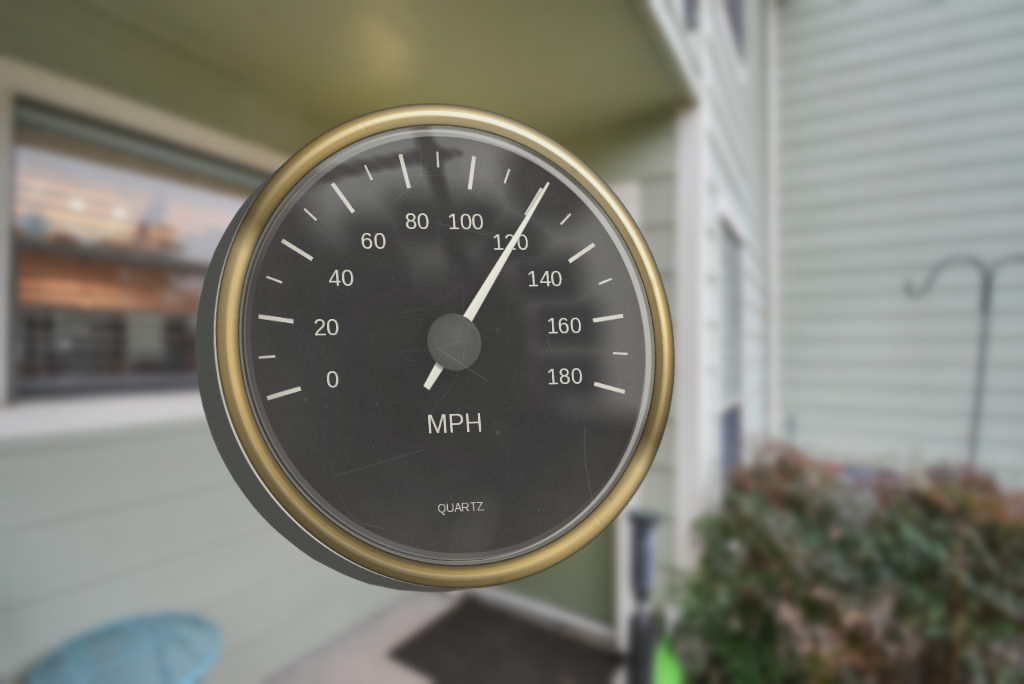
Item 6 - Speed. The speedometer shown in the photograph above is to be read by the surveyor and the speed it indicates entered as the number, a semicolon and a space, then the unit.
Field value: 120; mph
